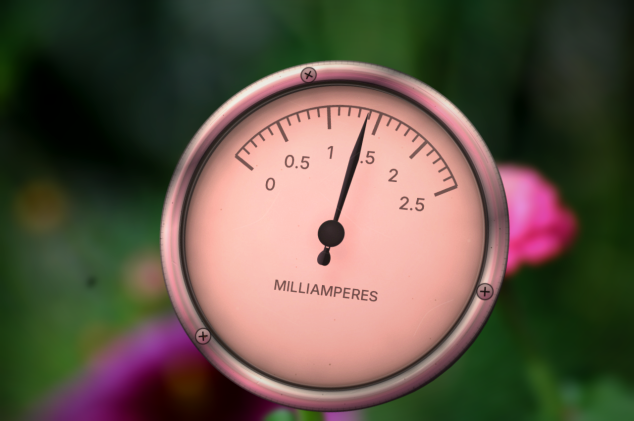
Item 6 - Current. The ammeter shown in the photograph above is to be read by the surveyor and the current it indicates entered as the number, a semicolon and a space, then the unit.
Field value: 1.4; mA
